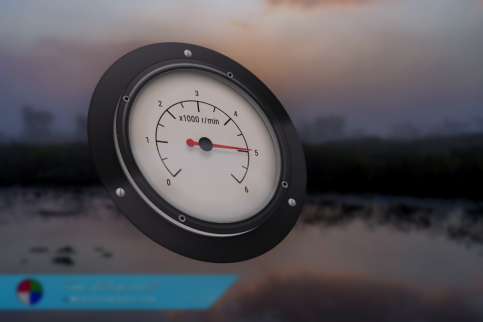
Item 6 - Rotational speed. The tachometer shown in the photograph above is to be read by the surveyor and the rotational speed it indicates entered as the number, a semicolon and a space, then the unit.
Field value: 5000; rpm
